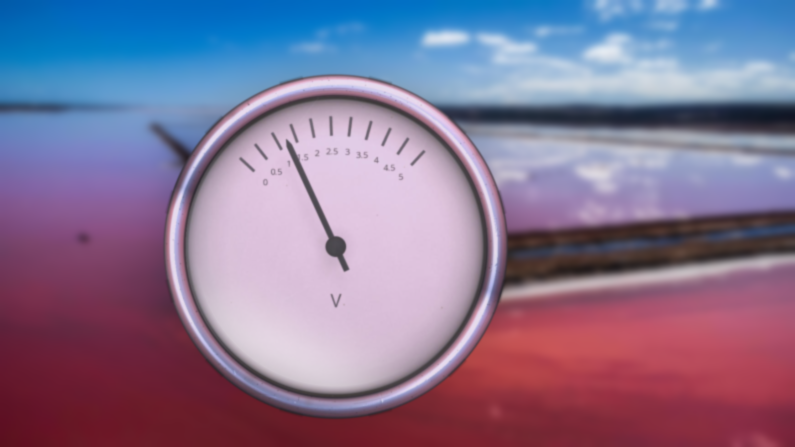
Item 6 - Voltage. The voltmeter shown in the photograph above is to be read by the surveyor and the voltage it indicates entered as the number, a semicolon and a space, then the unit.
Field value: 1.25; V
